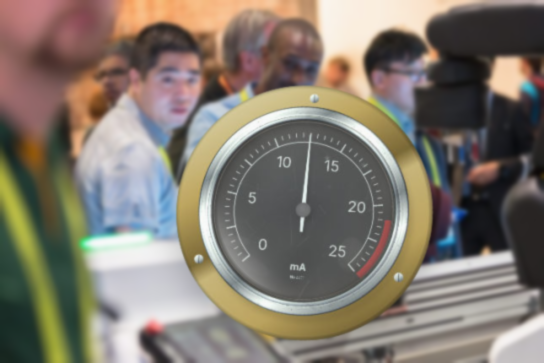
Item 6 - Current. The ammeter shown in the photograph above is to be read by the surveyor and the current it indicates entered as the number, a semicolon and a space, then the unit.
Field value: 12.5; mA
